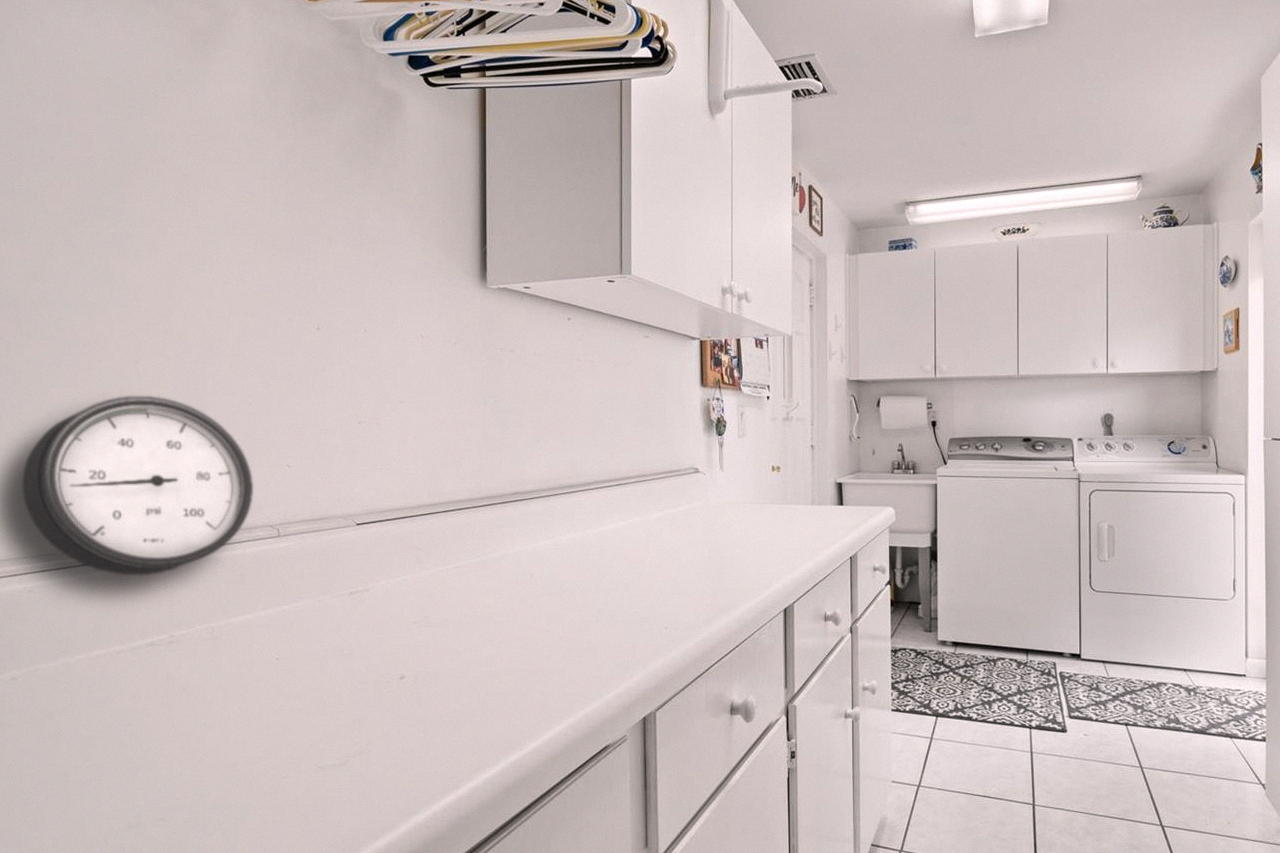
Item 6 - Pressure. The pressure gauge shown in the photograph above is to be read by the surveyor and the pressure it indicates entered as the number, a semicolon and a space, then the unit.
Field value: 15; psi
